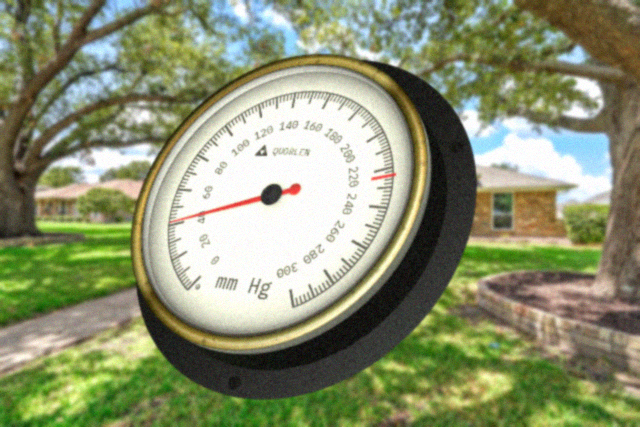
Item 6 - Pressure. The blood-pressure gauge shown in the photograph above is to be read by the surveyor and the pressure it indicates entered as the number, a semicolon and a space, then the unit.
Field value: 40; mmHg
